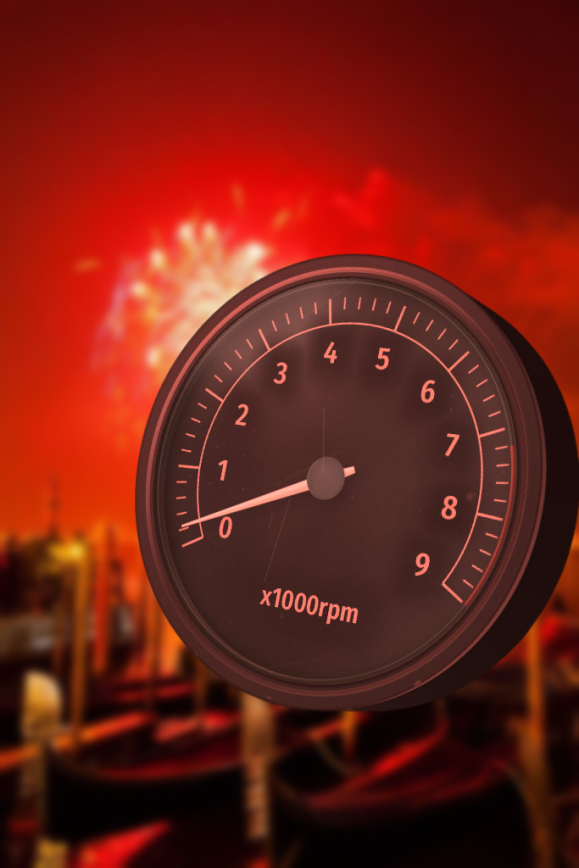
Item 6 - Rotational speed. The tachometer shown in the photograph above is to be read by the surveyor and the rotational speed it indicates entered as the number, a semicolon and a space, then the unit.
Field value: 200; rpm
